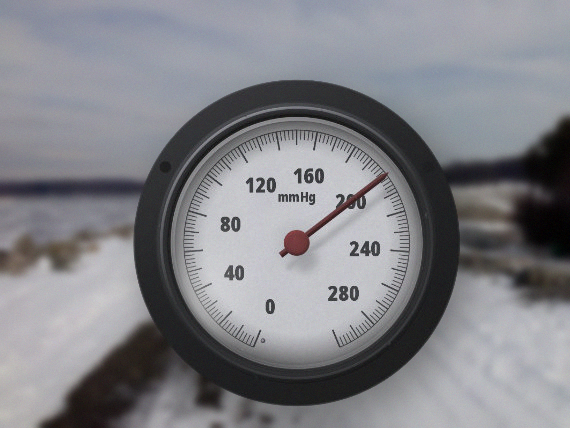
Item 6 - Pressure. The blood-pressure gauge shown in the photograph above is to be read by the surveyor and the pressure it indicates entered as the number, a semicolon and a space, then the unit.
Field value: 200; mmHg
